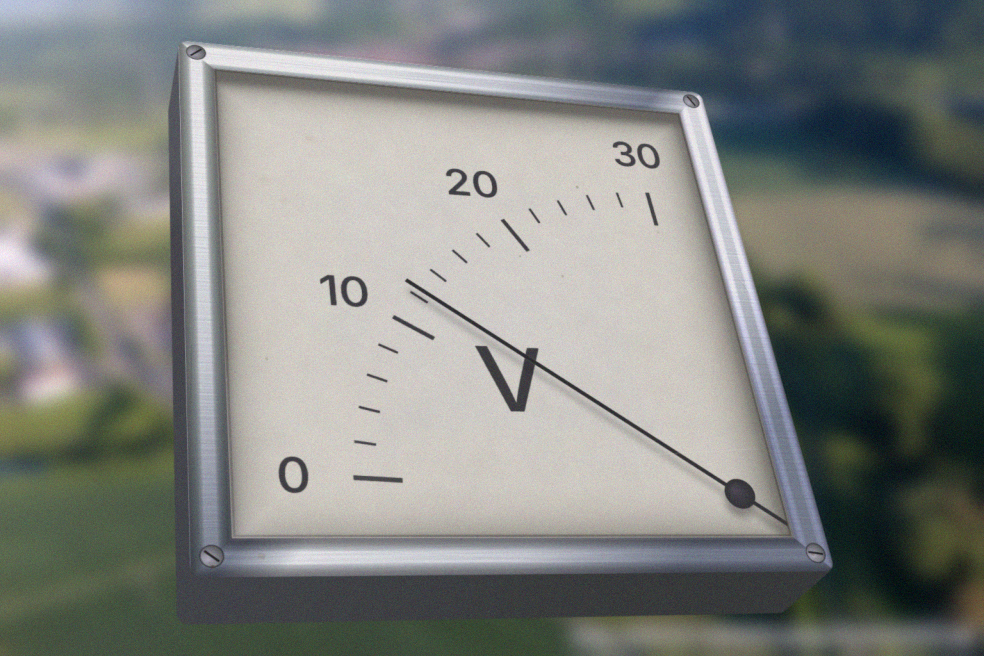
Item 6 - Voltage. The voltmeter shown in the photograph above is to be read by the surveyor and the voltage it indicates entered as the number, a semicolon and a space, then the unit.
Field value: 12; V
